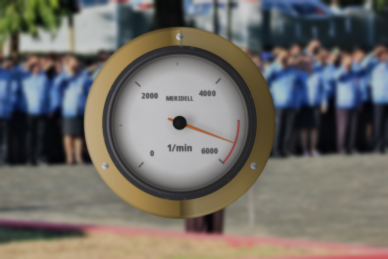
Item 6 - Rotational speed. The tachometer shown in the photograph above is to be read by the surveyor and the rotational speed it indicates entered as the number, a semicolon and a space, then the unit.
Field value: 5500; rpm
